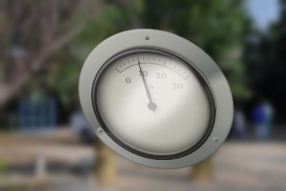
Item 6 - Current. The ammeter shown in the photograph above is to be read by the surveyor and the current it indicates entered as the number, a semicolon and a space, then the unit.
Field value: 10; A
